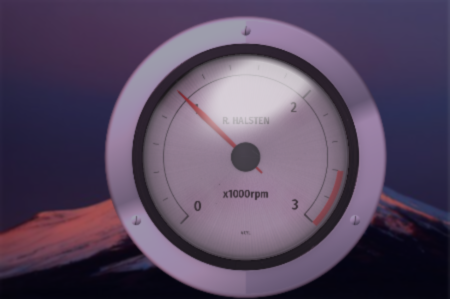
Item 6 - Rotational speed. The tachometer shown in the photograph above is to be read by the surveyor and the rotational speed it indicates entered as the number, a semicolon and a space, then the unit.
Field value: 1000; rpm
